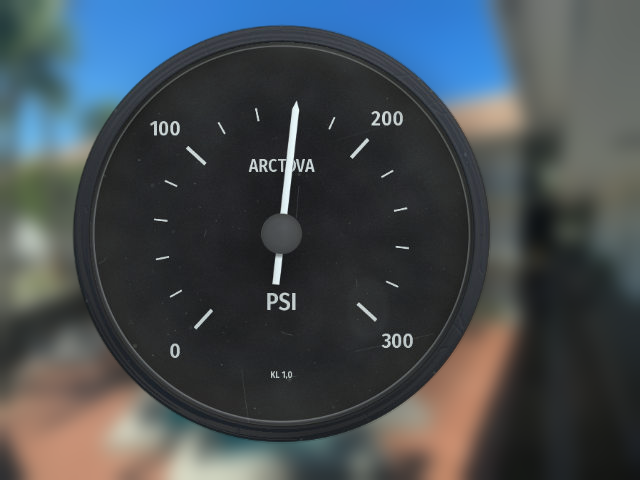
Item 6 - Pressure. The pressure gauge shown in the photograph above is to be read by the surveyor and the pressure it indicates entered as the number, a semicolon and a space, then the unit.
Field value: 160; psi
